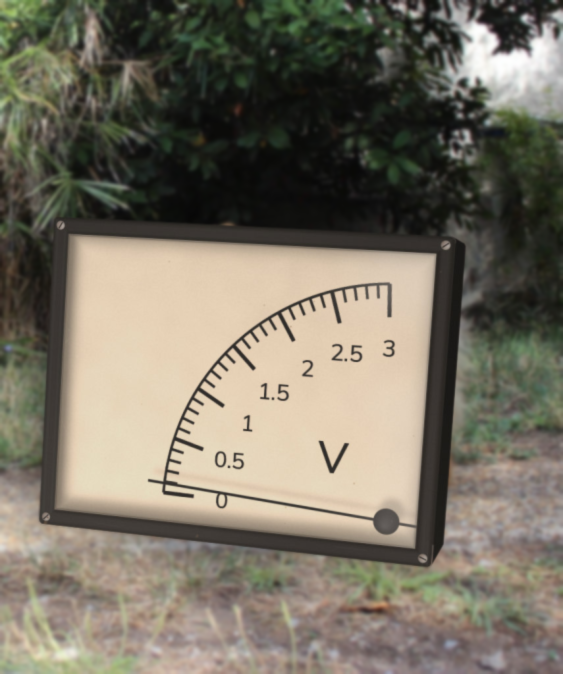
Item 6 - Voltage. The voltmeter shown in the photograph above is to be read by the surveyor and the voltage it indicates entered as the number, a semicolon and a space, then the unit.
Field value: 0.1; V
